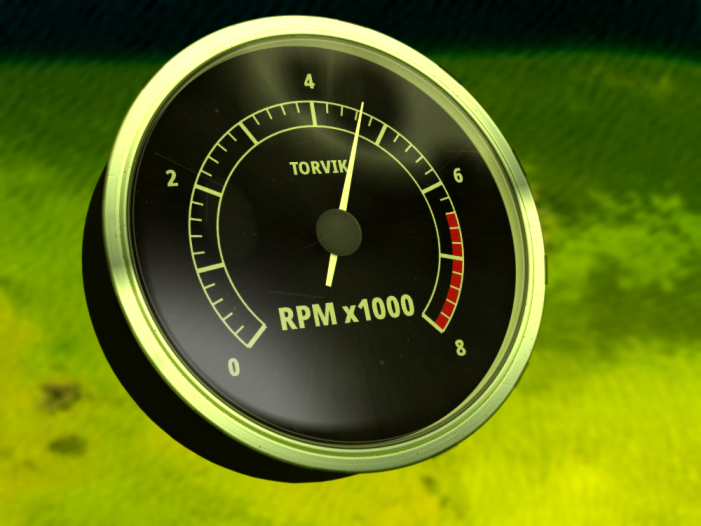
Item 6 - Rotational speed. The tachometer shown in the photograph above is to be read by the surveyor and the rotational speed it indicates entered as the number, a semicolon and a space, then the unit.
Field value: 4600; rpm
